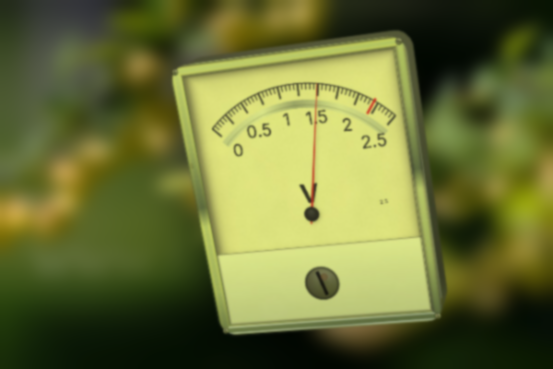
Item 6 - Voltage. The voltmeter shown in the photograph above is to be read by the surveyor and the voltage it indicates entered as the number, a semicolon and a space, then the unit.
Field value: 1.5; V
